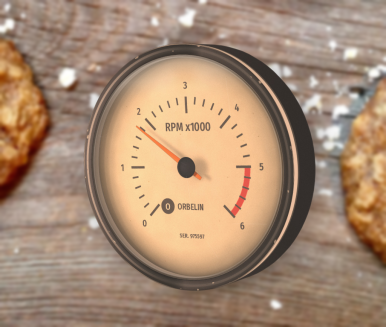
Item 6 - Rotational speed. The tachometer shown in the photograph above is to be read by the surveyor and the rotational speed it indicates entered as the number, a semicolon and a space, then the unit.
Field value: 1800; rpm
